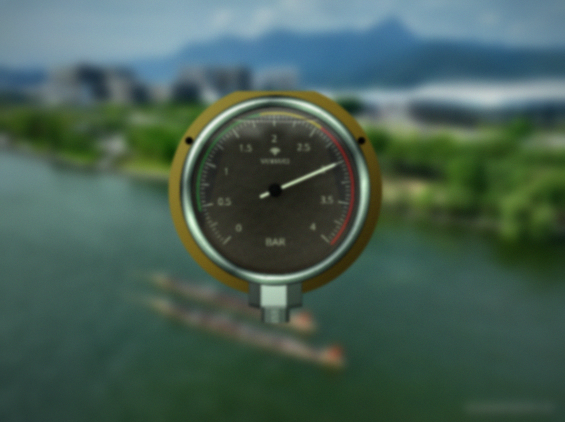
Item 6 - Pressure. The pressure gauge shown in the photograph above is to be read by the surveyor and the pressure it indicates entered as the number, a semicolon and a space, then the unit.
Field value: 3; bar
